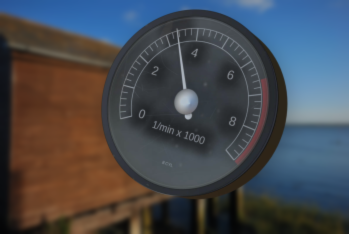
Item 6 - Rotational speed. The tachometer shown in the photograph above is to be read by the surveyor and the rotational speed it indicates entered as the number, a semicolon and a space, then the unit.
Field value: 3400; rpm
